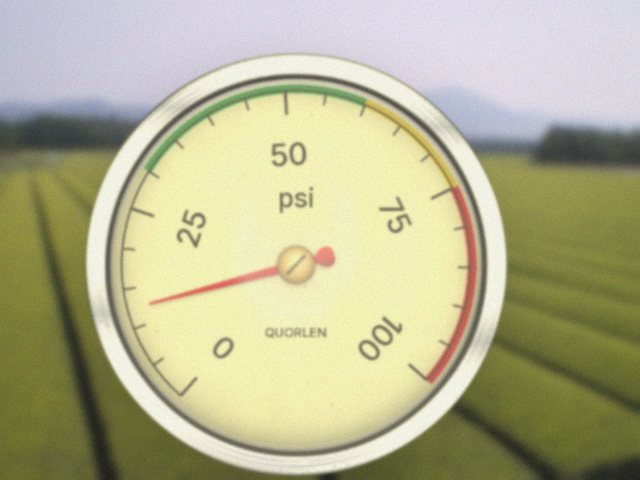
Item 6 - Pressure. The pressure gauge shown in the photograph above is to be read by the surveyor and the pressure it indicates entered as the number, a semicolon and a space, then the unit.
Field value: 12.5; psi
